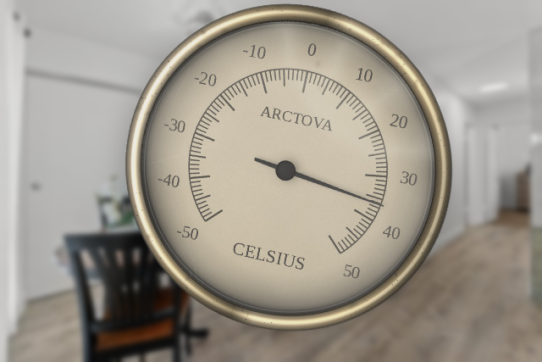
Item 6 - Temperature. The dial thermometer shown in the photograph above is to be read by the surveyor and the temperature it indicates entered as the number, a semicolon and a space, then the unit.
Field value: 36; °C
